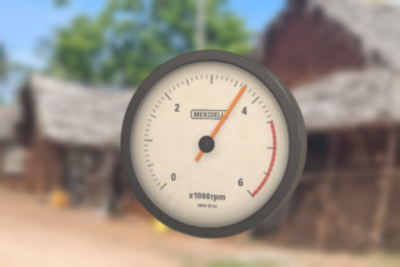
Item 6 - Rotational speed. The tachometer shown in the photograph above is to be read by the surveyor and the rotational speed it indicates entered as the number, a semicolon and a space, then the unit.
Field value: 3700; rpm
